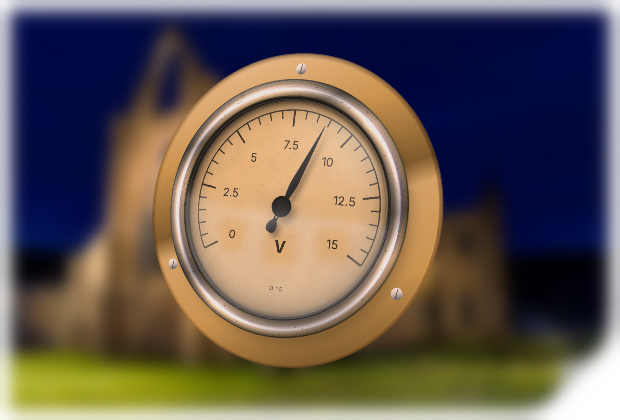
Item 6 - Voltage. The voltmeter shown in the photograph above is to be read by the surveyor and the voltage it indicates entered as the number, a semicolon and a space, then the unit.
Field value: 9; V
